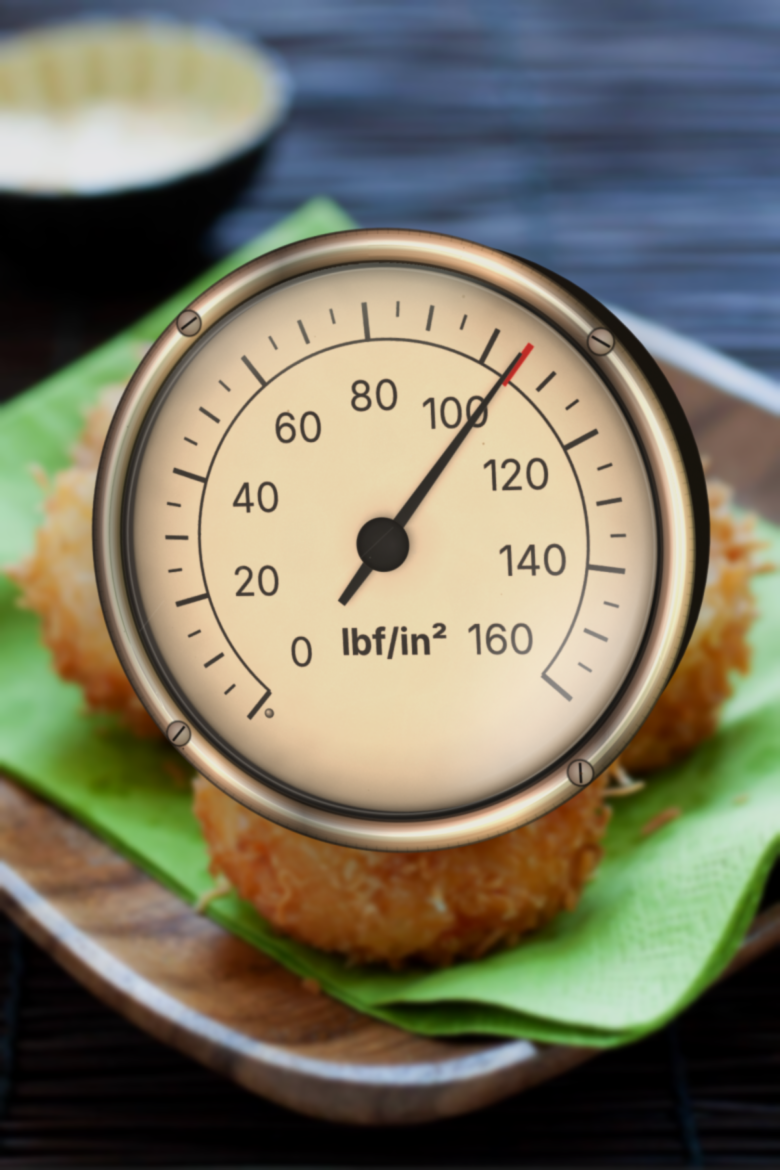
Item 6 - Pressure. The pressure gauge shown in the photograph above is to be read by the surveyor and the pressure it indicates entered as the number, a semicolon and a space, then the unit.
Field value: 105; psi
